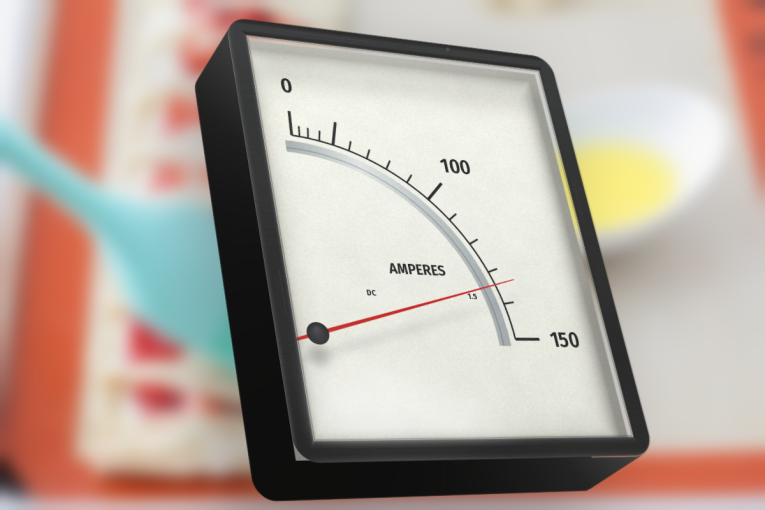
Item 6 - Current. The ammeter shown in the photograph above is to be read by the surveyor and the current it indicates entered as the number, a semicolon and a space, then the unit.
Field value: 135; A
